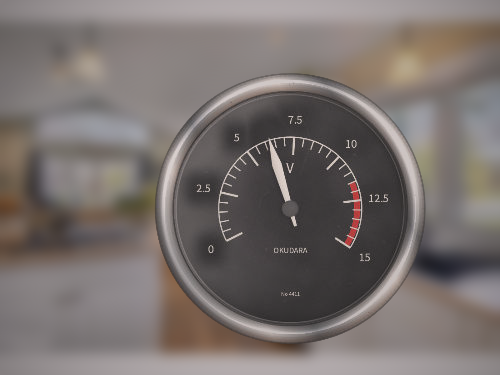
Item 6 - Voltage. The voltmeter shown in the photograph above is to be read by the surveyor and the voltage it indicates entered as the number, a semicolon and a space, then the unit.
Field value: 6.25; V
